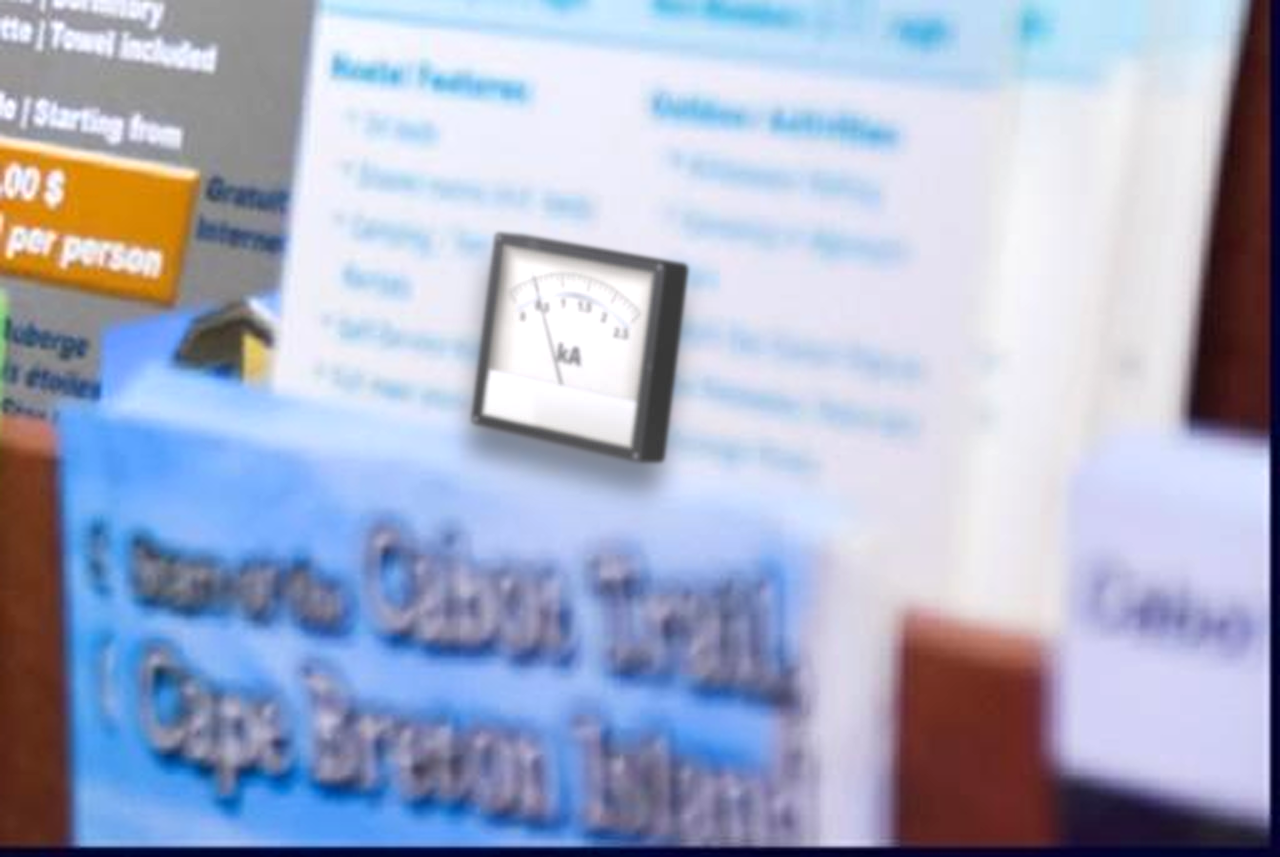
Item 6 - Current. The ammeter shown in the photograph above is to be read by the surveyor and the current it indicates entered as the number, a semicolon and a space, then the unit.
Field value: 0.5; kA
